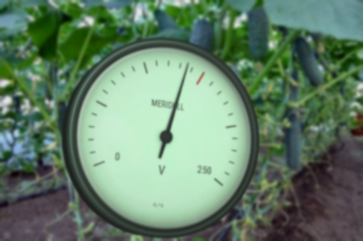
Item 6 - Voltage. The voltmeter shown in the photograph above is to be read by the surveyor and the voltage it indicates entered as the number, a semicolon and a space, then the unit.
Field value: 135; V
